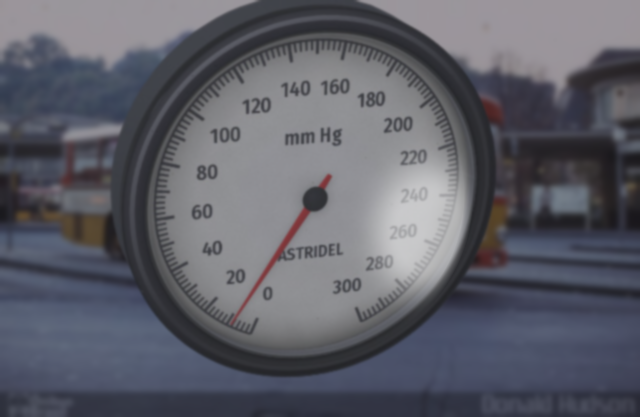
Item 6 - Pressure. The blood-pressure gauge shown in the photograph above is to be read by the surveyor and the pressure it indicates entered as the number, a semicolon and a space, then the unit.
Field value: 10; mmHg
